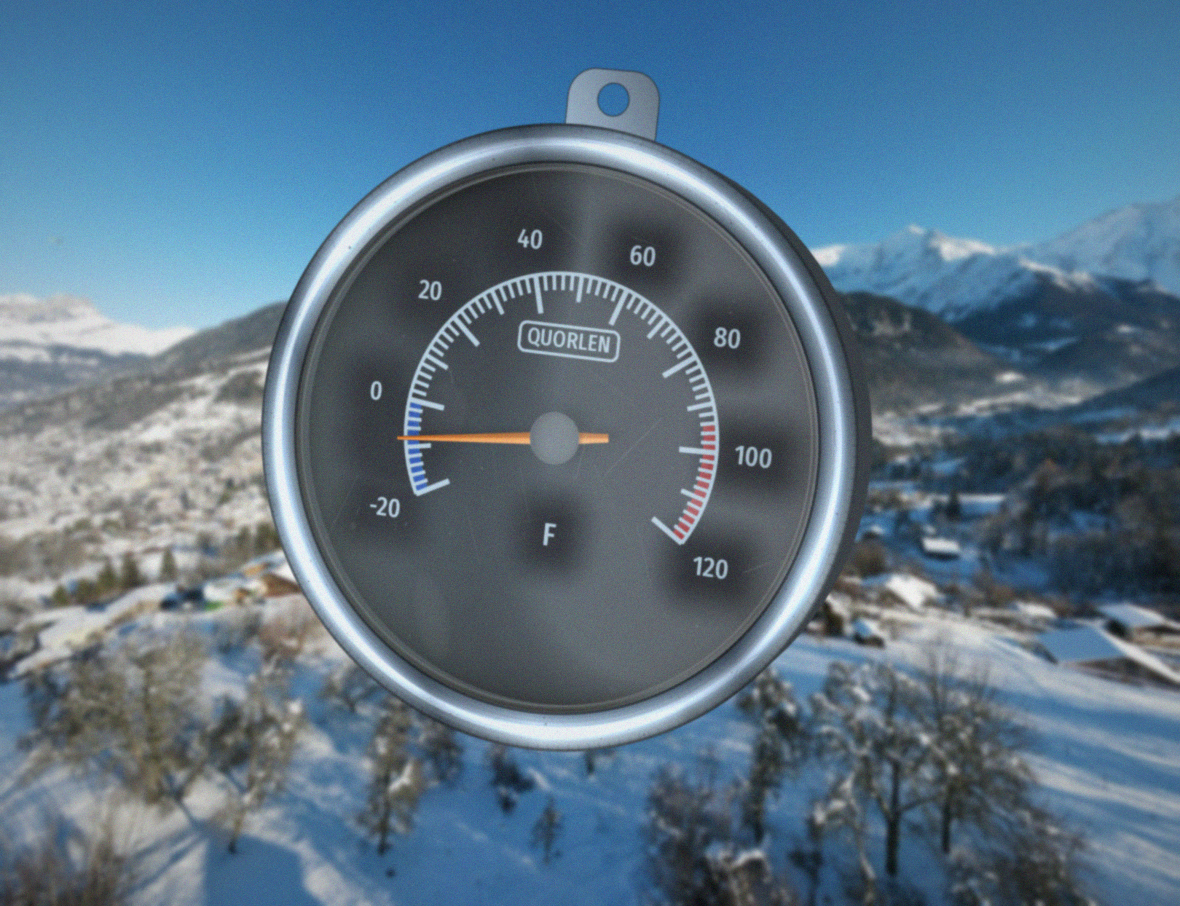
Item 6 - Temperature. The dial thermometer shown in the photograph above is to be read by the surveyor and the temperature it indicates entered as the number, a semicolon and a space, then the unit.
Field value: -8; °F
